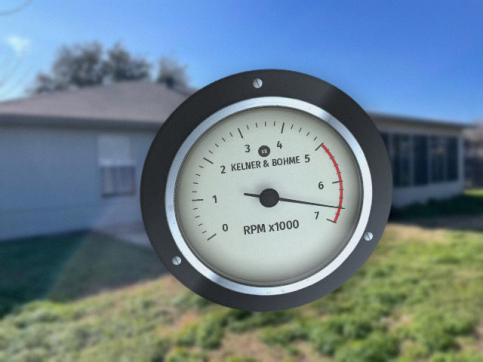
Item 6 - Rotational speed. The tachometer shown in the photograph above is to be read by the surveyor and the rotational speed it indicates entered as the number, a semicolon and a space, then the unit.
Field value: 6600; rpm
